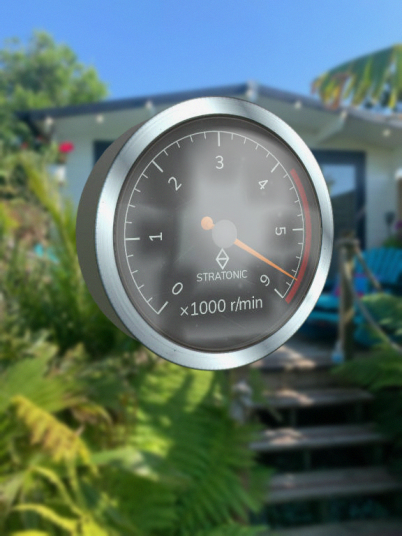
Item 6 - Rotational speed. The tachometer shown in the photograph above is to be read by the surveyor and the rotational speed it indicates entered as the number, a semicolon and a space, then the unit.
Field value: 5700; rpm
